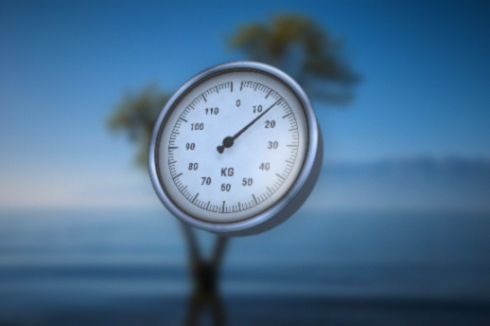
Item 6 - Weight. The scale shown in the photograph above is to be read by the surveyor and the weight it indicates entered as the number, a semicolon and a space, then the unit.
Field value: 15; kg
